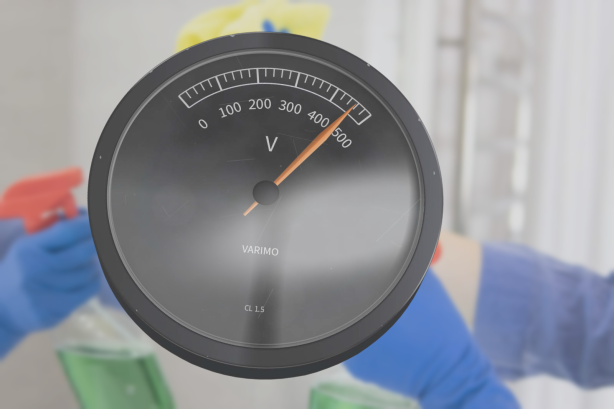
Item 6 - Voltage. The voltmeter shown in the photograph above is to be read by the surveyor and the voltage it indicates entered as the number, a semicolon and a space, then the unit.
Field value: 460; V
